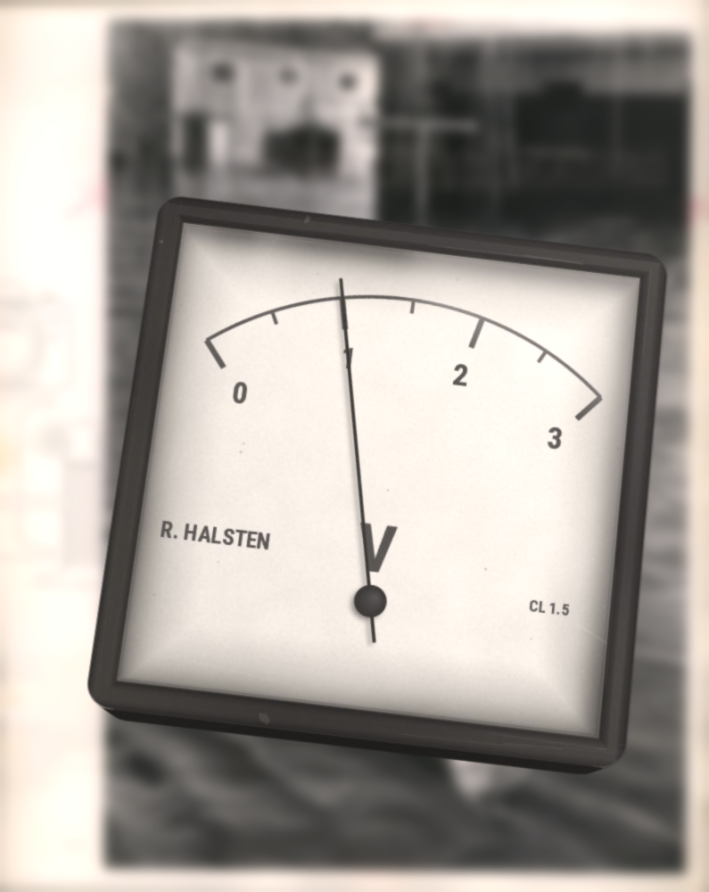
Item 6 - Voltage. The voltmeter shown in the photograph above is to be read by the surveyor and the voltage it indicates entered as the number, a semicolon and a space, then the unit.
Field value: 1; V
